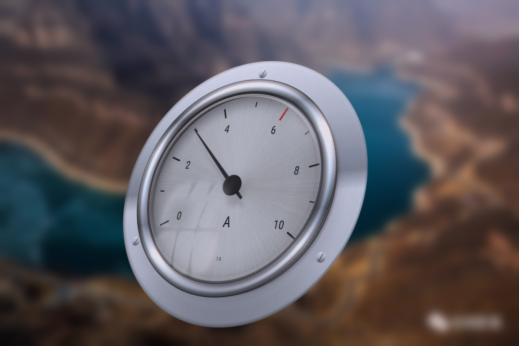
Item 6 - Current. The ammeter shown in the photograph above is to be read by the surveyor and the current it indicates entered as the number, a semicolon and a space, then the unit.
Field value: 3; A
